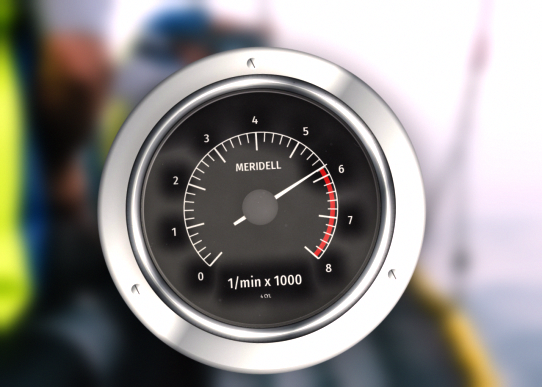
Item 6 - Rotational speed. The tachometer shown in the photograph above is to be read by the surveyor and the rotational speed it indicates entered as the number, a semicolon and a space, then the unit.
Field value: 5800; rpm
